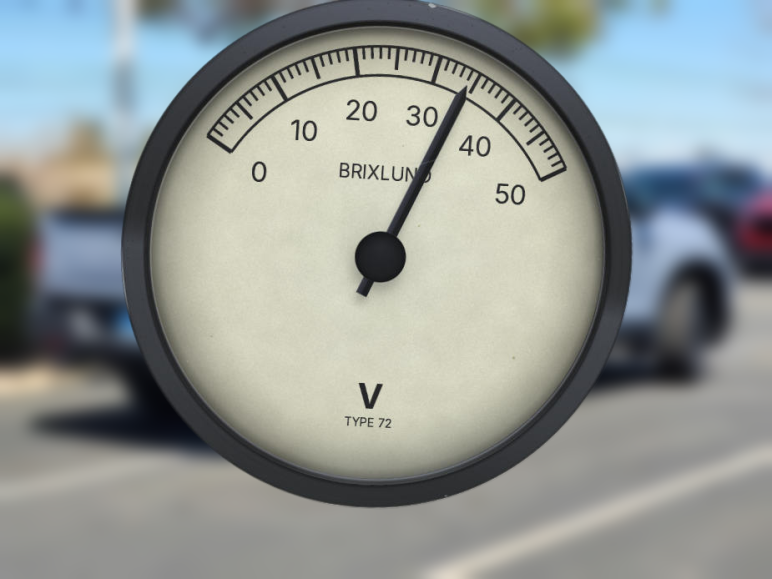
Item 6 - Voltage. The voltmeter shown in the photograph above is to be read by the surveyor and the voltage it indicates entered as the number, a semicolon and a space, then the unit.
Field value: 34; V
